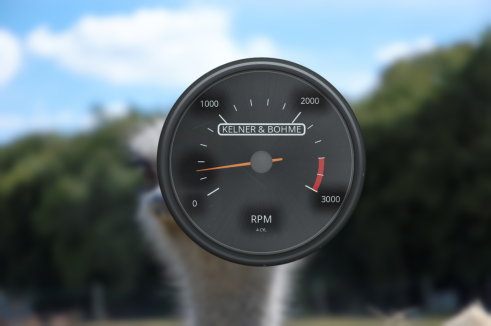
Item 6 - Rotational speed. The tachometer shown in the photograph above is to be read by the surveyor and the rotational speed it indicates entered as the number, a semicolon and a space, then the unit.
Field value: 300; rpm
